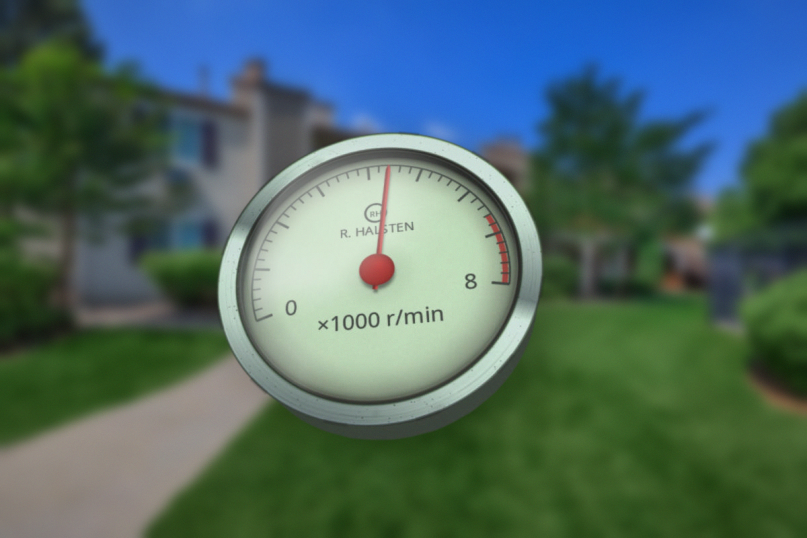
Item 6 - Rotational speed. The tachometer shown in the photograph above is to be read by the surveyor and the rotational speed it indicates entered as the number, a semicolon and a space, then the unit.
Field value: 4400; rpm
